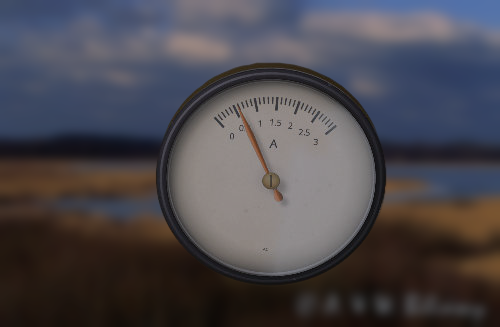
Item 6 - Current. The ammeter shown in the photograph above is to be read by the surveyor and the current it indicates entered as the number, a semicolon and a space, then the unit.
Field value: 0.6; A
